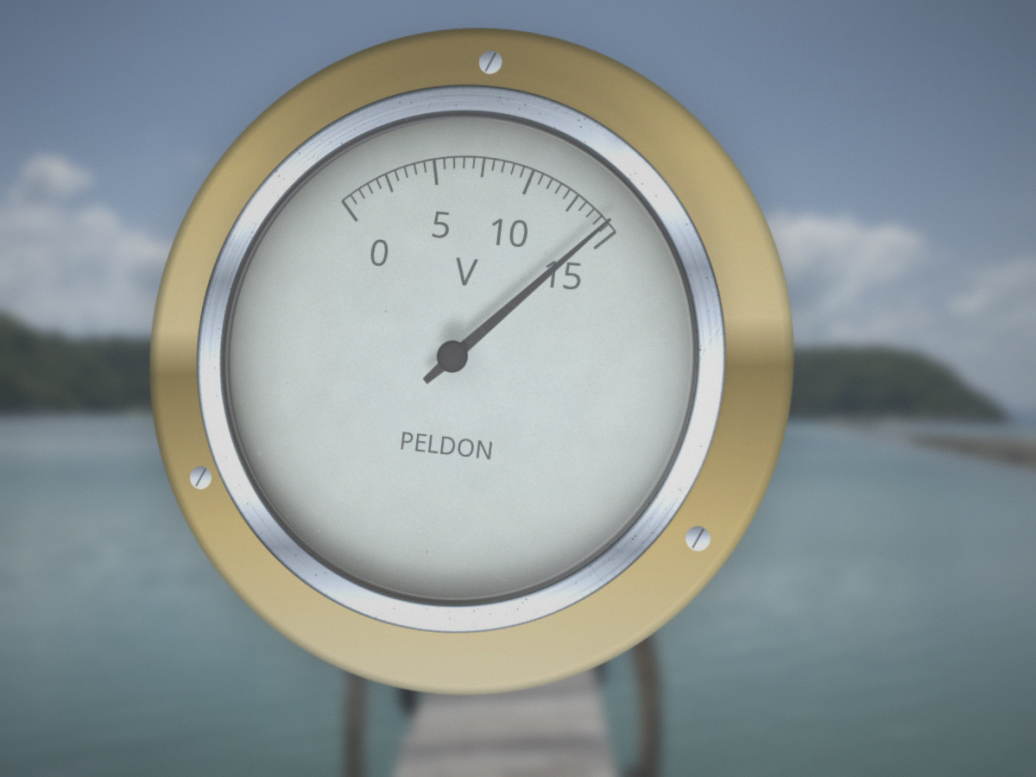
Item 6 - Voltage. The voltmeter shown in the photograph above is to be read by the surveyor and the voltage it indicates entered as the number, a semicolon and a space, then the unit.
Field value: 14.5; V
